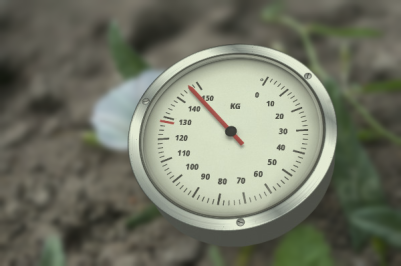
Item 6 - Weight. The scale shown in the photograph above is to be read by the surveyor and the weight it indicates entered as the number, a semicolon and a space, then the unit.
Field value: 146; kg
